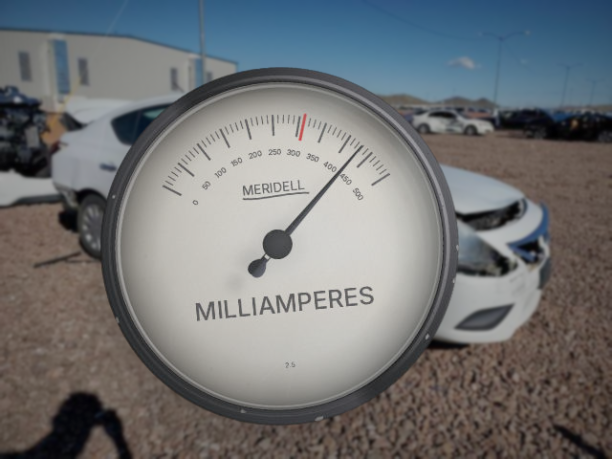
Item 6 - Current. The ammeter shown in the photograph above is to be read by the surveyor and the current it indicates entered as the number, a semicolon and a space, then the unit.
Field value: 430; mA
